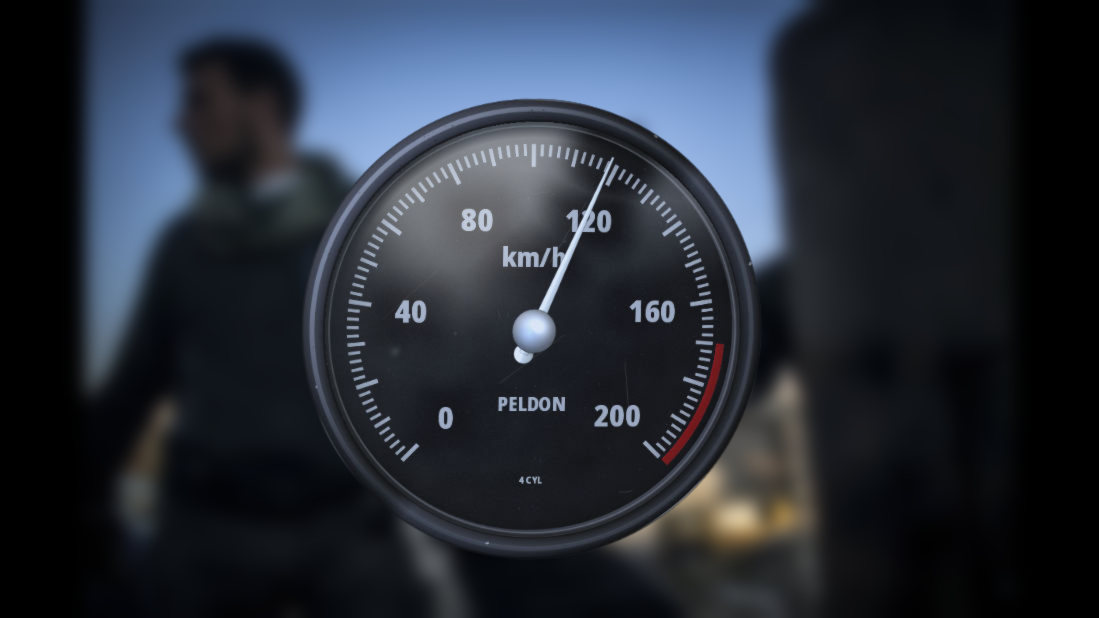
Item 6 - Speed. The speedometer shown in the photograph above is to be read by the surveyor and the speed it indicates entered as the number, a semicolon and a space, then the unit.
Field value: 118; km/h
